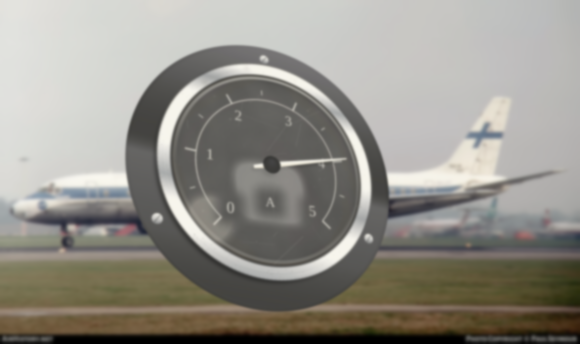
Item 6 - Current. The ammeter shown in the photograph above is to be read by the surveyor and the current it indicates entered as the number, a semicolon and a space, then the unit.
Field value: 4; A
